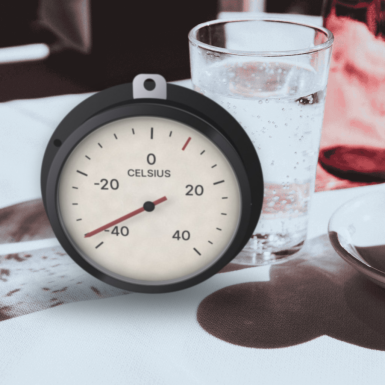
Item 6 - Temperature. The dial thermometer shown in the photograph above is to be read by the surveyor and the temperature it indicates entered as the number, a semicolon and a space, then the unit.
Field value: -36; °C
